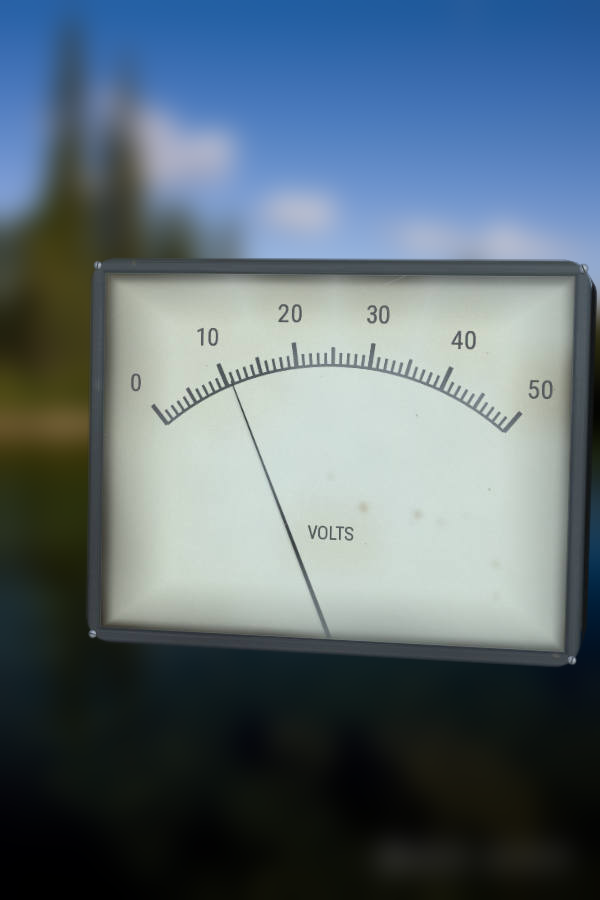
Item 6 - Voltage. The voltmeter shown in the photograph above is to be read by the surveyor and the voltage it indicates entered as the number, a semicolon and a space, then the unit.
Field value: 11; V
